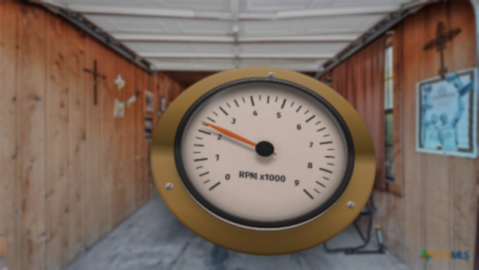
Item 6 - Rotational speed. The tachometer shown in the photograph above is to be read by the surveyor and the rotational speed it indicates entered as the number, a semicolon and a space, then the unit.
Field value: 2250; rpm
